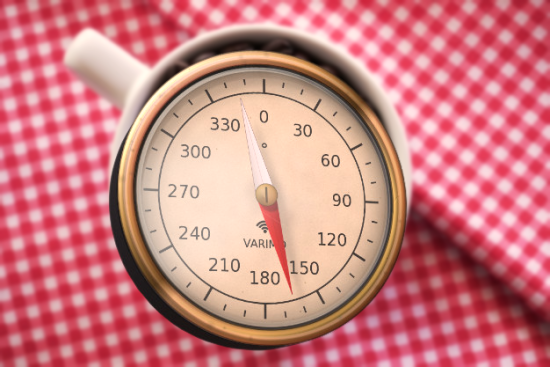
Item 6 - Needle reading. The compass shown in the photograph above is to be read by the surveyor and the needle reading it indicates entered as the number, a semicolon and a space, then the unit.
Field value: 165; °
